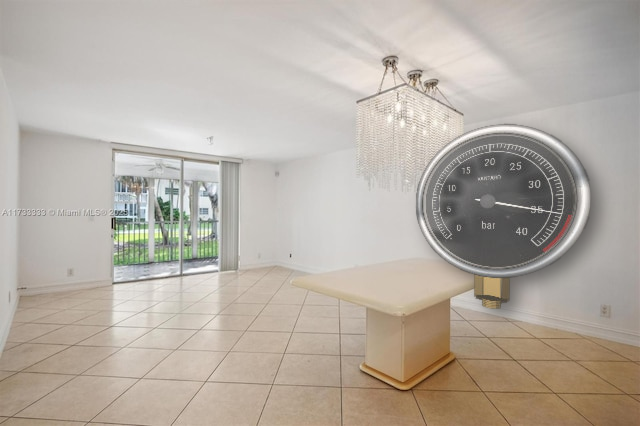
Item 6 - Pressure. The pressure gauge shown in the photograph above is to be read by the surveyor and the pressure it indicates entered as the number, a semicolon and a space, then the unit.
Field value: 35; bar
